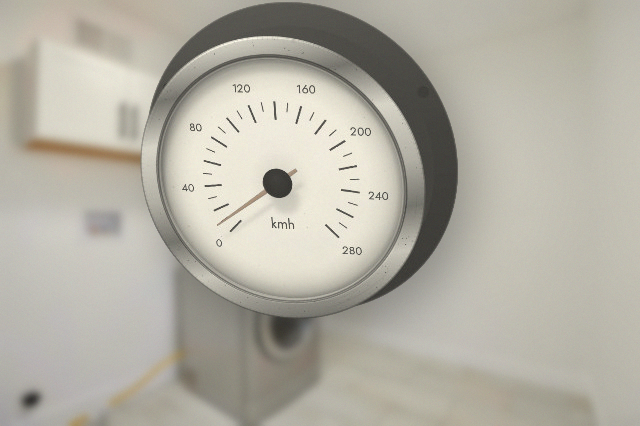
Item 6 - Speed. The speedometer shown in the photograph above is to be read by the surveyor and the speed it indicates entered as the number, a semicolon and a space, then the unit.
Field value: 10; km/h
